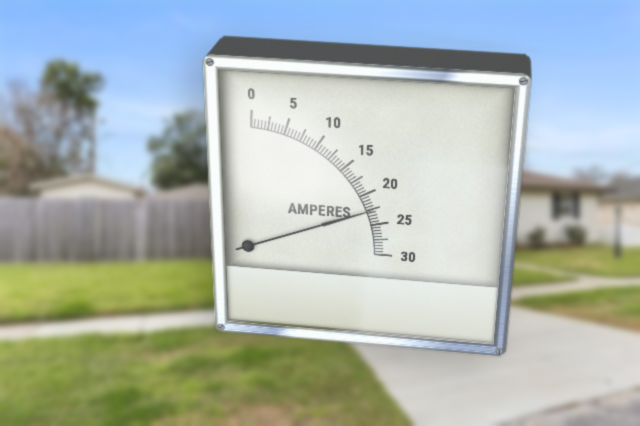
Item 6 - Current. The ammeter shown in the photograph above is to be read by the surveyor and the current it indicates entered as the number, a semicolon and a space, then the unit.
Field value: 22.5; A
